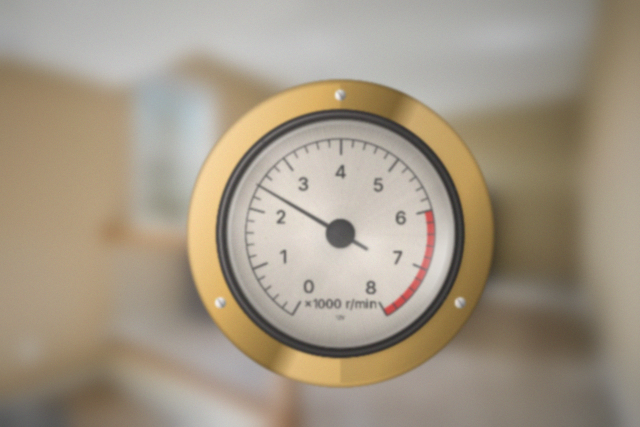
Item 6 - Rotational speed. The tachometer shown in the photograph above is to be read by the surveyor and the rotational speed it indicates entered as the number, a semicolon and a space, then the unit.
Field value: 2400; rpm
